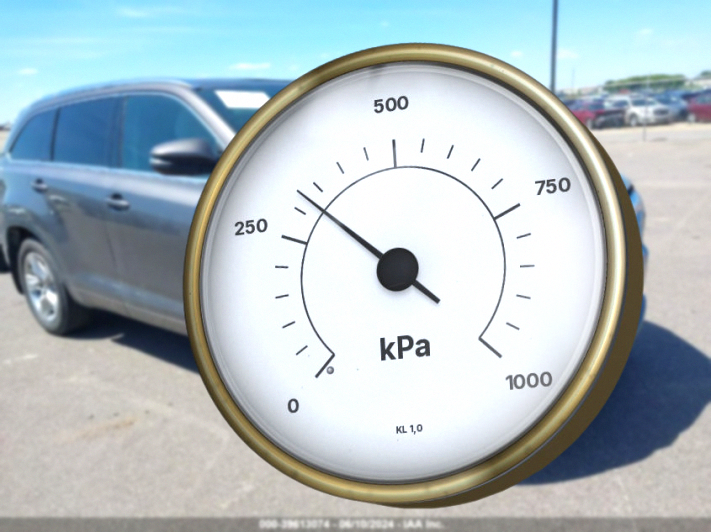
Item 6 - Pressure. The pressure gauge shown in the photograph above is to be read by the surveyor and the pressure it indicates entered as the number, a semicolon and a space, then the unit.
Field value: 325; kPa
